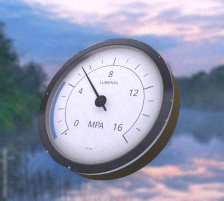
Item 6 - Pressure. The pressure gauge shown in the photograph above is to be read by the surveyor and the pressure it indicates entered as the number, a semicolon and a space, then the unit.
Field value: 5.5; MPa
